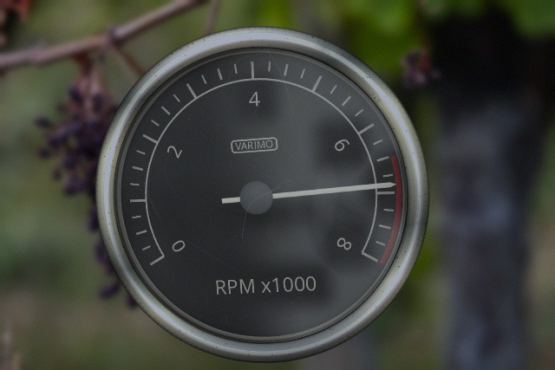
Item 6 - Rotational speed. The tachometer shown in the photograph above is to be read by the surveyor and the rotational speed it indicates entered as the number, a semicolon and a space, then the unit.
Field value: 6875; rpm
